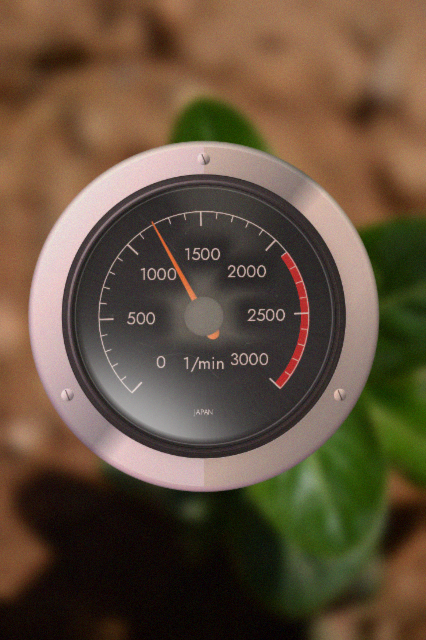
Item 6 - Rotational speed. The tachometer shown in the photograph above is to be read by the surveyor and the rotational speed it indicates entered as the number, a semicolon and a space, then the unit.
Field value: 1200; rpm
